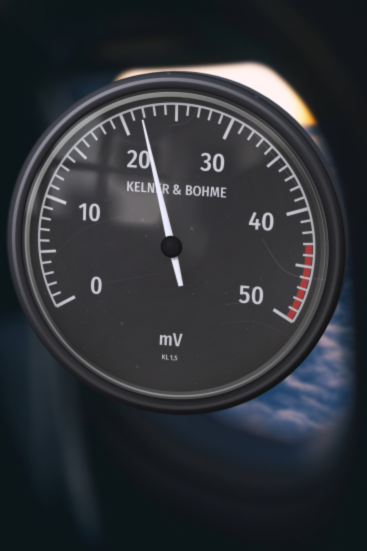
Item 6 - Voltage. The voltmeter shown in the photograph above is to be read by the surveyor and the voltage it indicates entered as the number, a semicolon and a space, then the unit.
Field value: 22; mV
